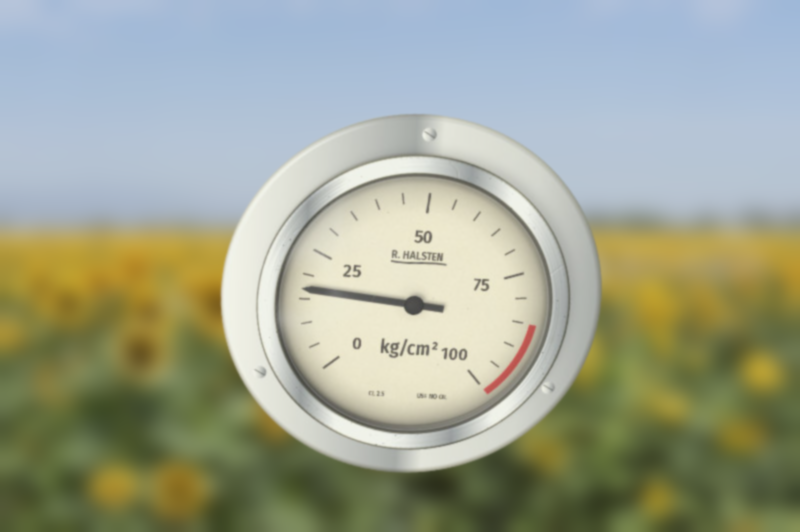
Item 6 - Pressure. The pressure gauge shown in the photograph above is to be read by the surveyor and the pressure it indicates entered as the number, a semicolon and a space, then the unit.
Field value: 17.5; kg/cm²
